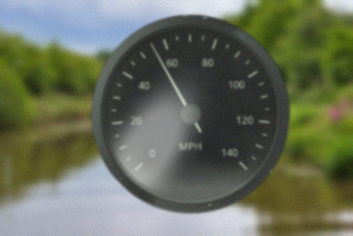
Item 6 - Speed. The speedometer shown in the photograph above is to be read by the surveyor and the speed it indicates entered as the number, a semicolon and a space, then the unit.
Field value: 55; mph
